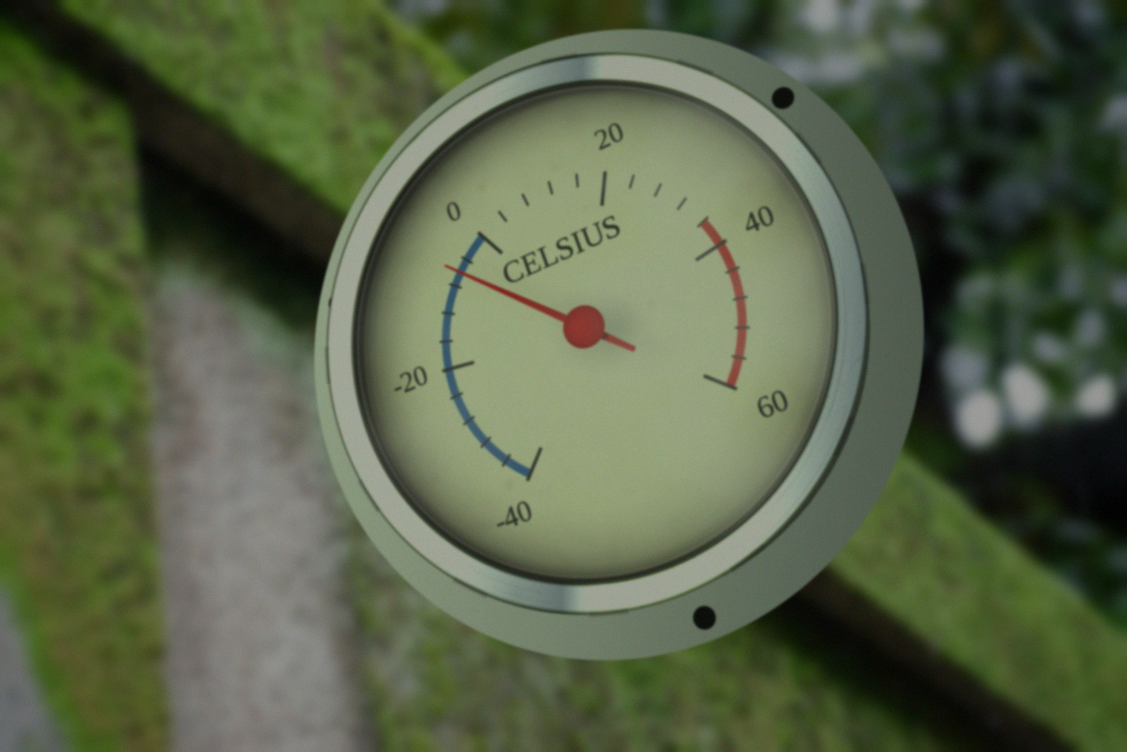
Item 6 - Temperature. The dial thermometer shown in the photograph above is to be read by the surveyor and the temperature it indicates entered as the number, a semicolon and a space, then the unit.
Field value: -6; °C
